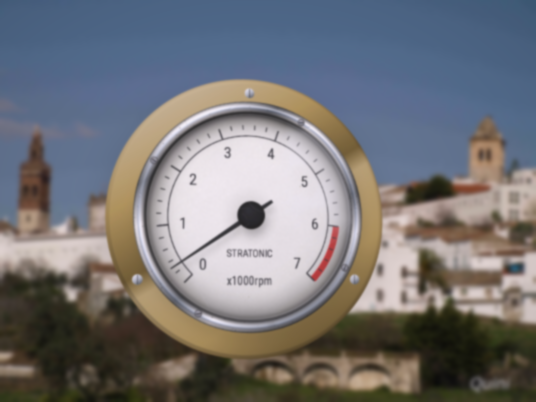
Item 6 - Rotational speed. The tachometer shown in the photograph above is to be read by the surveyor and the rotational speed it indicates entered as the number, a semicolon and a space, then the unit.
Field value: 300; rpm
